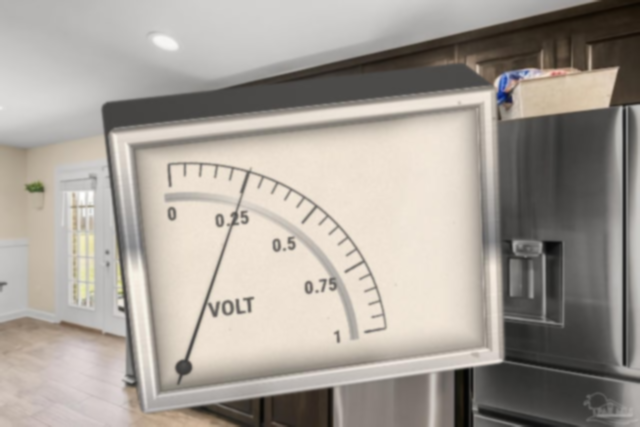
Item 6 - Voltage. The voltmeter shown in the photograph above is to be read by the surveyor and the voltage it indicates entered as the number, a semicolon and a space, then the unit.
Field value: 0.25; V
